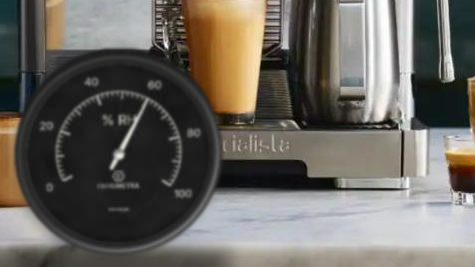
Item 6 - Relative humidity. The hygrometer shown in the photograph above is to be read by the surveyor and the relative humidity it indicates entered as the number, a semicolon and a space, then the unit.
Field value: 60; %
